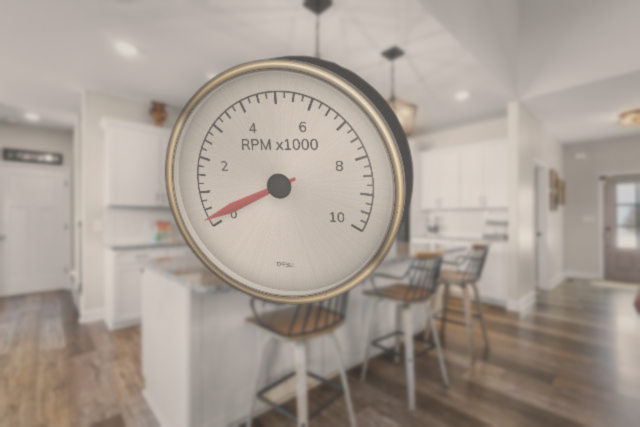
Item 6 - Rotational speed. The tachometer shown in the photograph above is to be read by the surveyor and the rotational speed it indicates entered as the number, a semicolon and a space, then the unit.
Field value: 250; rpm
